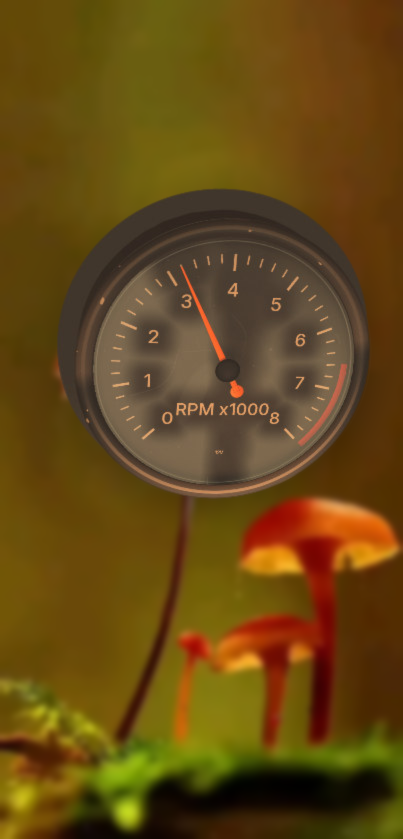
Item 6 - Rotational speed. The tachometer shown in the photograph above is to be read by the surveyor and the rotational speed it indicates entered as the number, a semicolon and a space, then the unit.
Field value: 3200; rpm
